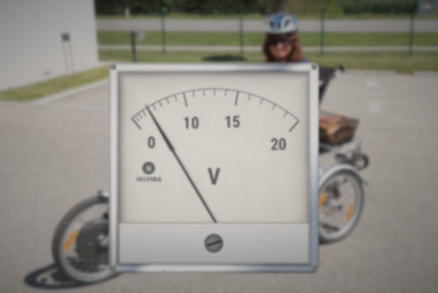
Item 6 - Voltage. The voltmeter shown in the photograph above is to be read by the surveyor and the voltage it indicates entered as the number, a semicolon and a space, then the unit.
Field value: 5; V
